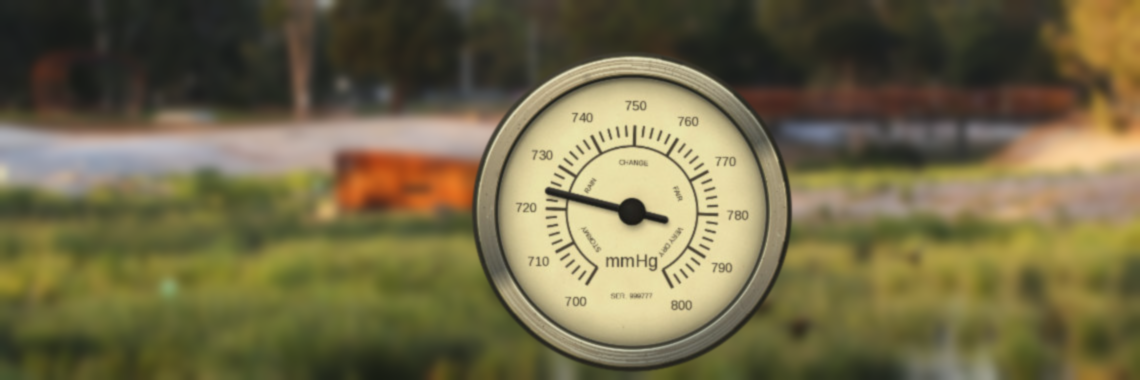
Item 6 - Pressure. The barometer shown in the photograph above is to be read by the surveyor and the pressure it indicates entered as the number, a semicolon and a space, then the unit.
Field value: 724; mmHg
